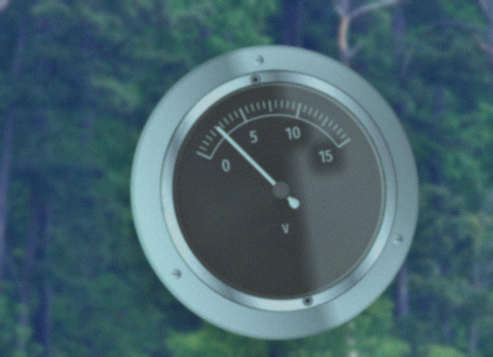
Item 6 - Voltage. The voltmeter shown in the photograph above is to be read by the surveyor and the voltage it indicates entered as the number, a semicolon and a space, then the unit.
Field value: 2.5; V
